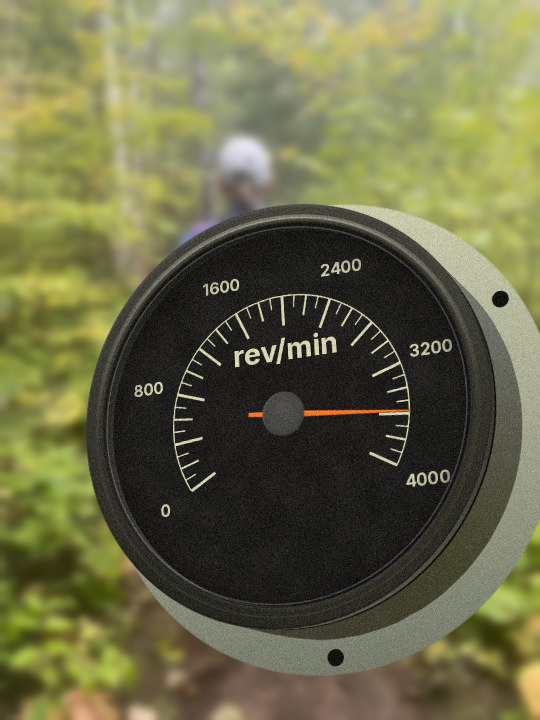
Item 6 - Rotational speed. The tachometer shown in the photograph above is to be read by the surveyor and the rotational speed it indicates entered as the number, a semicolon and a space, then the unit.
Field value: 3600; rpm
